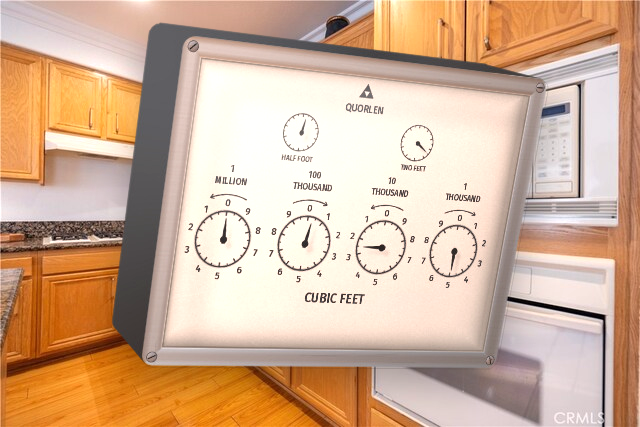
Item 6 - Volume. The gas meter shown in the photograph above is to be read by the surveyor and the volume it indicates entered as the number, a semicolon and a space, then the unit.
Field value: 2500; ft³
